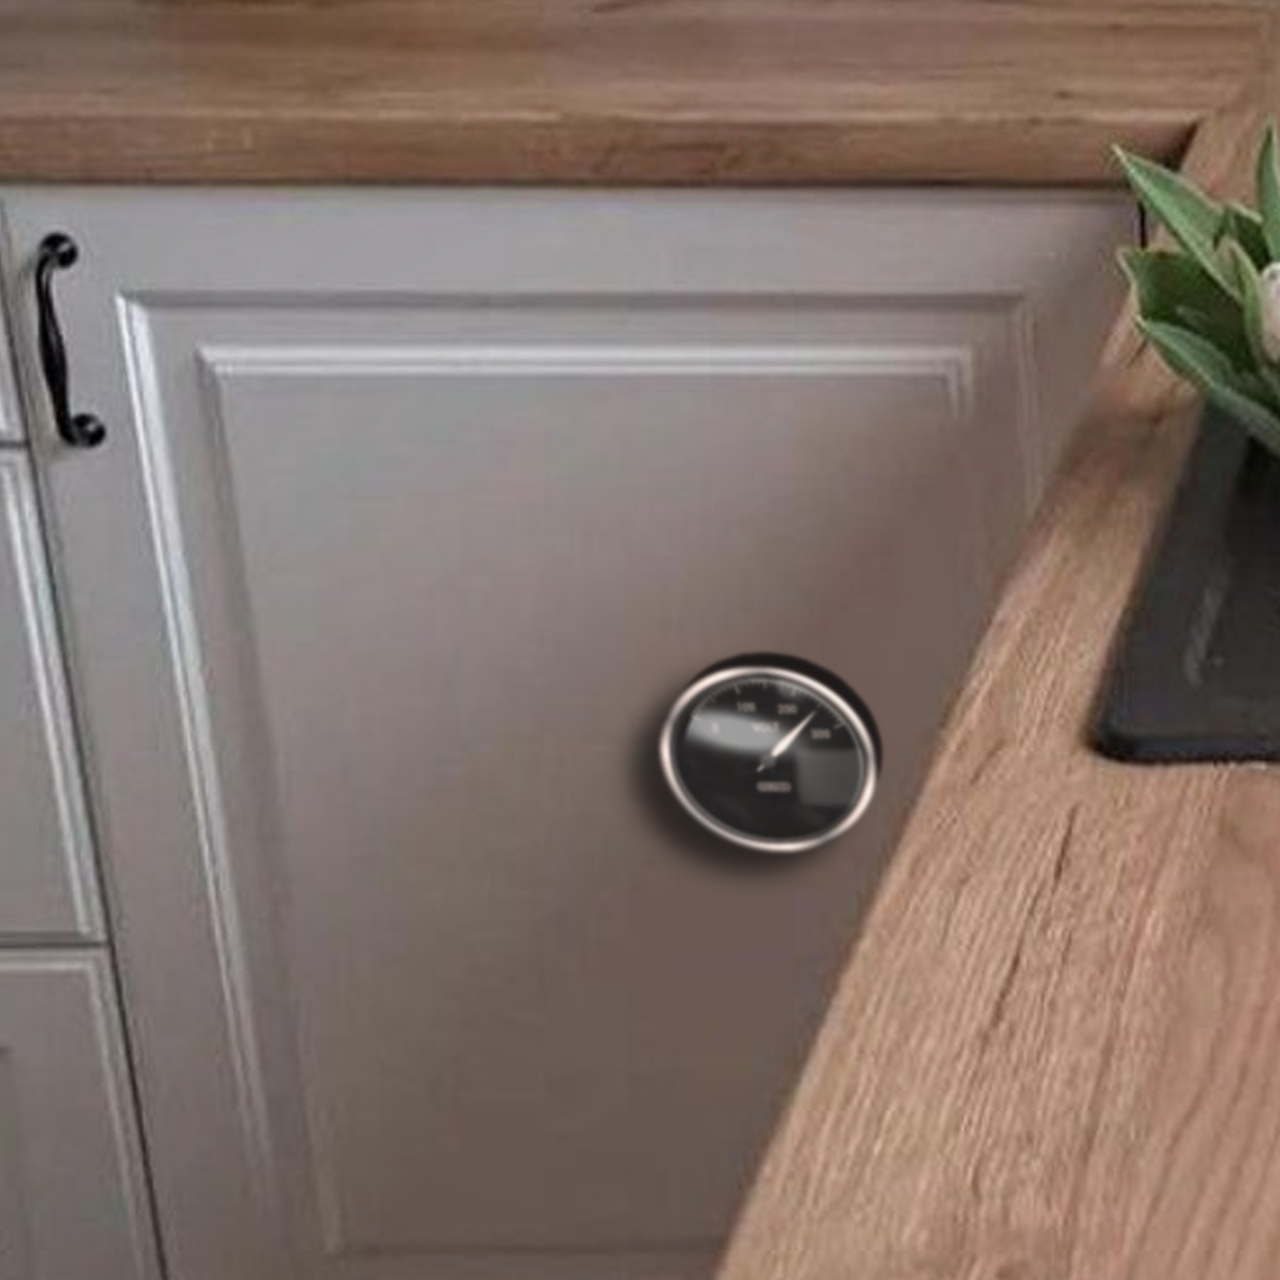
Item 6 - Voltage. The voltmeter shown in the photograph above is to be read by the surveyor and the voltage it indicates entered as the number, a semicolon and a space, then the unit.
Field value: 250; V
